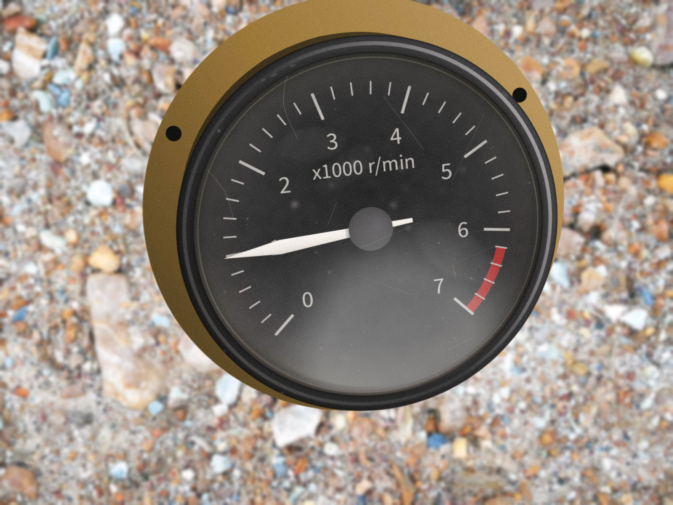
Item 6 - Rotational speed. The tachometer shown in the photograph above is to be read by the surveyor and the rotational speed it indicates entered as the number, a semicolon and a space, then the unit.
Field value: 1000; rpm
